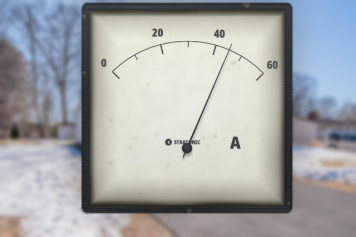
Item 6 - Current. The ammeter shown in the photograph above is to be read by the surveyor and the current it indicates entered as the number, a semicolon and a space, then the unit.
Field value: 45; A
